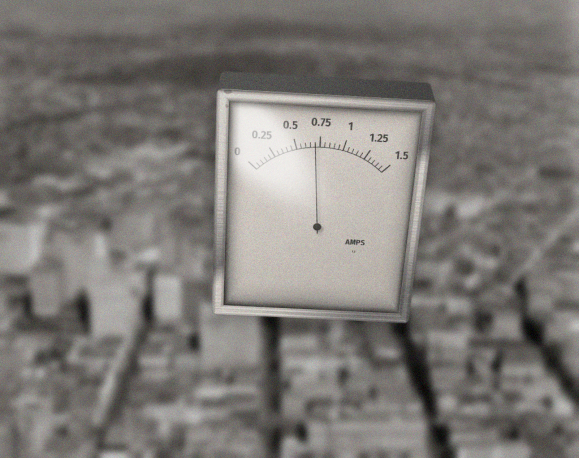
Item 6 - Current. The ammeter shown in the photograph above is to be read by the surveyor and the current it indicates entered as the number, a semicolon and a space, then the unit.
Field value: 0.7; A
